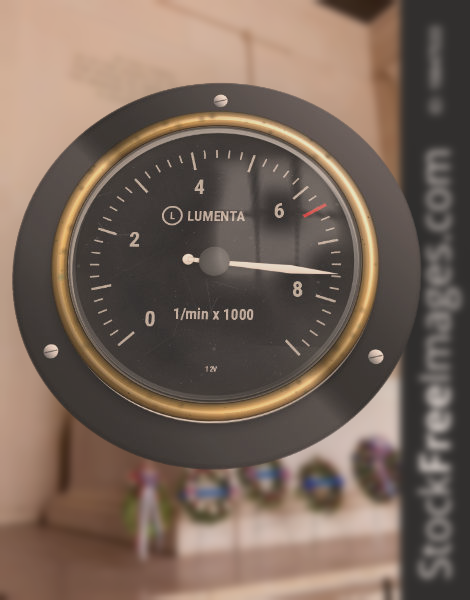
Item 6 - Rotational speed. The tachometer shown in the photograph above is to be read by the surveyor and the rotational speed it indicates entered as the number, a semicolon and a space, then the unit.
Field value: 7600; rpm
